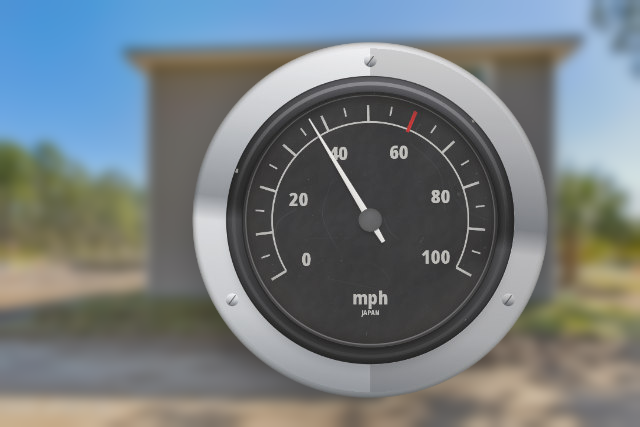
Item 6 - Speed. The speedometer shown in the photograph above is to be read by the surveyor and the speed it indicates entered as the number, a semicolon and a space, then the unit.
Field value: 37.5; mph
